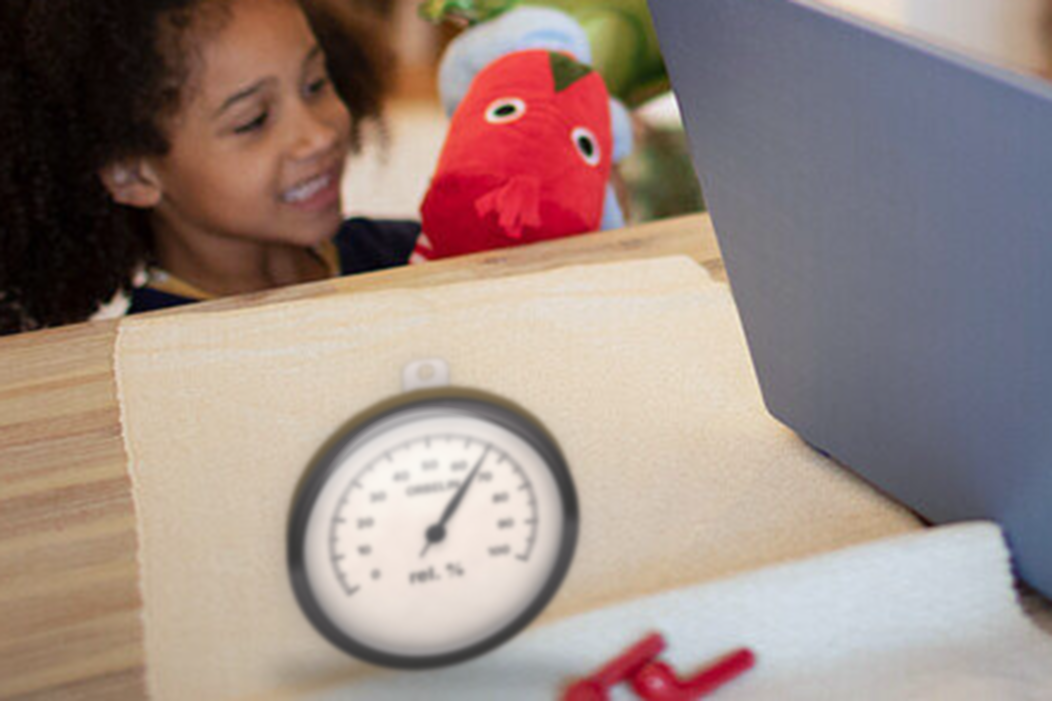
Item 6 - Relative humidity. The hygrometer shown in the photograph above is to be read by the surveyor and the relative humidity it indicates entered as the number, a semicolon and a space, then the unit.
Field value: 65; %
